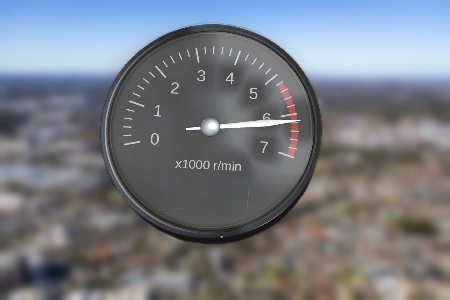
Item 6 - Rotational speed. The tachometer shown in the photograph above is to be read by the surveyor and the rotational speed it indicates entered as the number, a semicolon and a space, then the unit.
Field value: 6200; rpm
